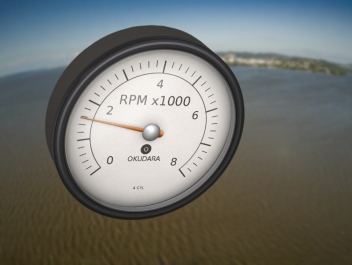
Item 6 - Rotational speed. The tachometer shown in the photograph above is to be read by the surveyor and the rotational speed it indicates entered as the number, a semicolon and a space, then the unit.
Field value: 1600; rpm
